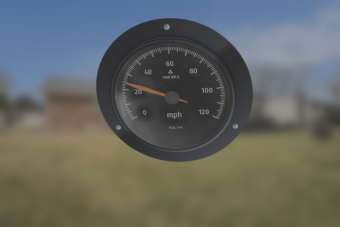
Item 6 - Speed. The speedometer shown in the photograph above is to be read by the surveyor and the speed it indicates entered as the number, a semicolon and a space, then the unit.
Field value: 25; mph
